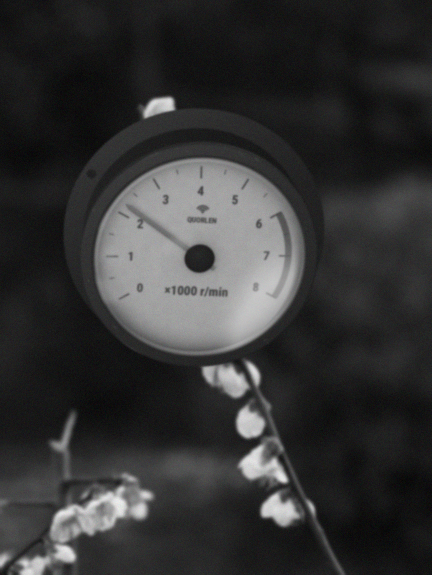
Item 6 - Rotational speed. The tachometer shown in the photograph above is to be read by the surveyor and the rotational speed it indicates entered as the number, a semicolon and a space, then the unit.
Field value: 2250; rpm
